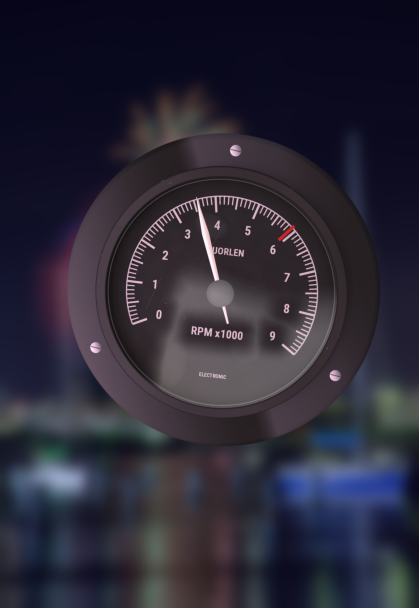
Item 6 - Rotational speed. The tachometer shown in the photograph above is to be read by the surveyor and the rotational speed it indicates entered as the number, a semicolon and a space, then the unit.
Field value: 3600; rpm
